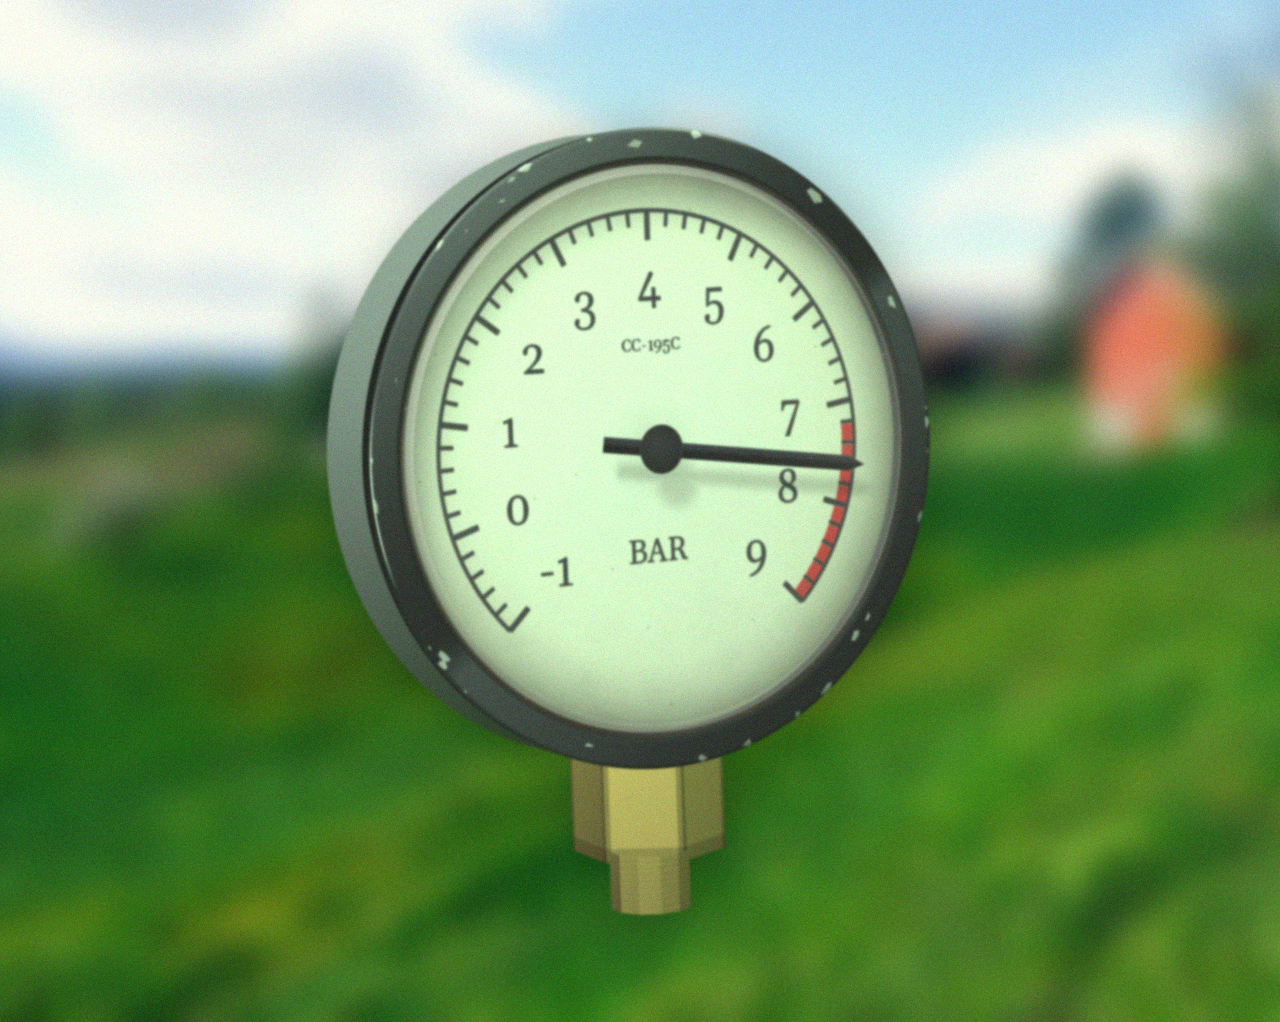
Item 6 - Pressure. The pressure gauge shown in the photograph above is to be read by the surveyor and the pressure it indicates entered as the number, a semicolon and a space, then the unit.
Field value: 7.6; bar
